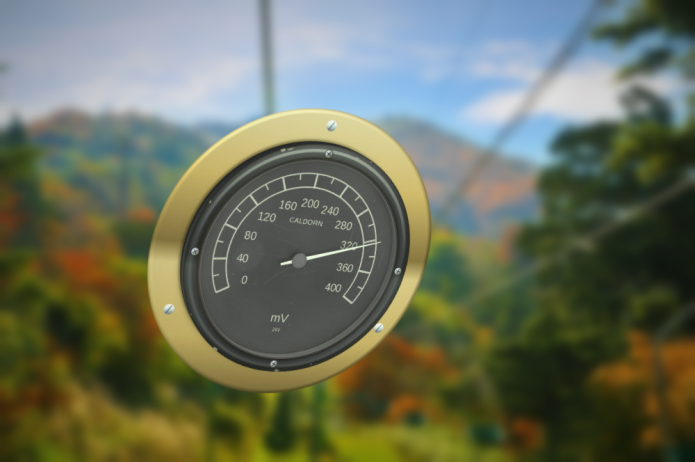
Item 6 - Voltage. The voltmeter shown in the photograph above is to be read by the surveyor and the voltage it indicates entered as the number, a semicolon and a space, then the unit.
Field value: 320; mV
